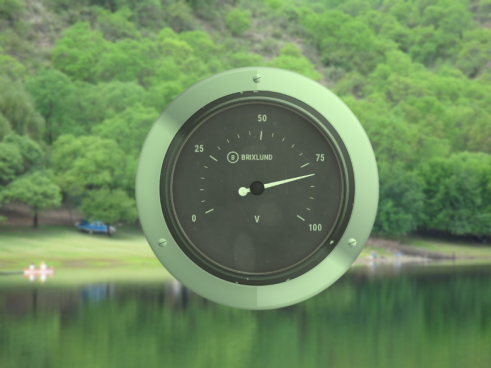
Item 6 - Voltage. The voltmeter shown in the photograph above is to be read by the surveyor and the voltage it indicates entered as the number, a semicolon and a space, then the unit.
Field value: 80; V
